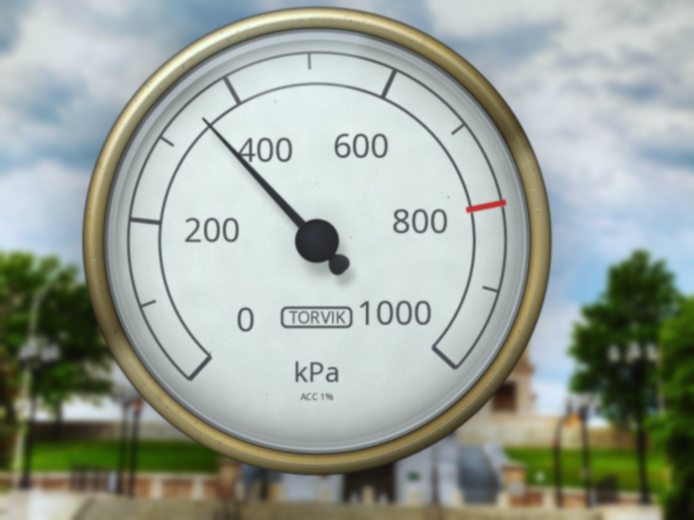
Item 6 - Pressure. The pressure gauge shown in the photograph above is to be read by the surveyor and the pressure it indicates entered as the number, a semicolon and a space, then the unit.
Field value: 350; kPa
